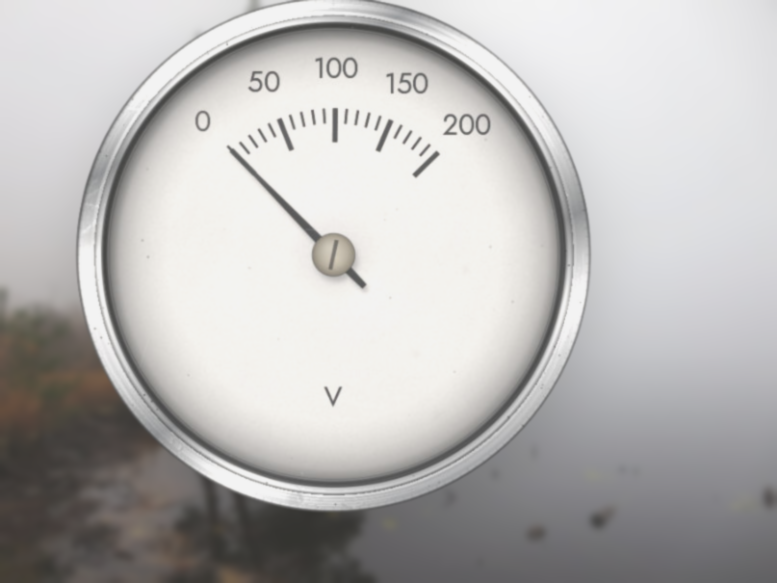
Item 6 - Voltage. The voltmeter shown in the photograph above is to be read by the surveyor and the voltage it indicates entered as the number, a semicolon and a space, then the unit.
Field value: 0; V
